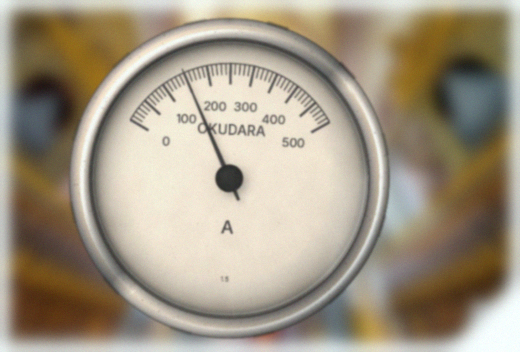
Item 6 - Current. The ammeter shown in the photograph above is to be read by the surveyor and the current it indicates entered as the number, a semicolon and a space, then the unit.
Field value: 150; A
